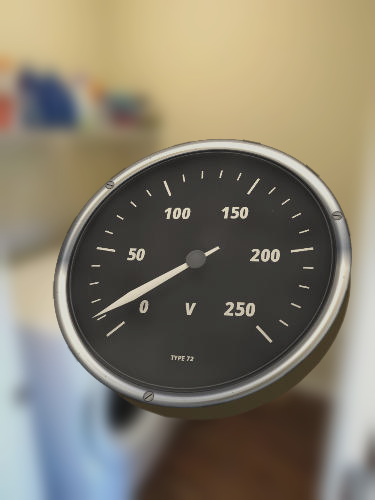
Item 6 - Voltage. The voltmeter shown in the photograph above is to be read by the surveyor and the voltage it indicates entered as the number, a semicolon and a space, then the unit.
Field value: 10; V
